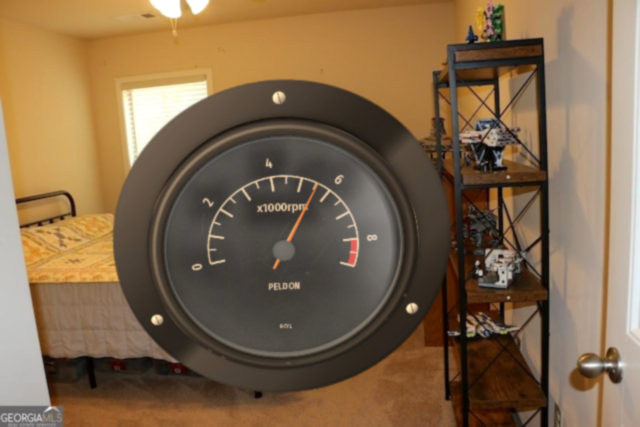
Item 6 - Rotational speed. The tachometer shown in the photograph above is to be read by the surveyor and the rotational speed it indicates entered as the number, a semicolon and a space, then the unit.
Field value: 5500; rpm
